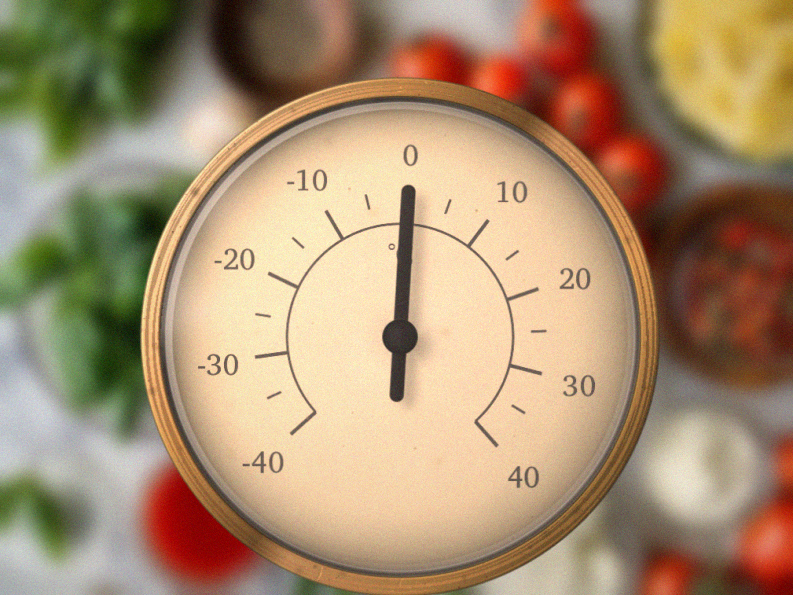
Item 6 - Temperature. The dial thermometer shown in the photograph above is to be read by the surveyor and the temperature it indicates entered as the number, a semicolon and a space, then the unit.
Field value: 0; °C
